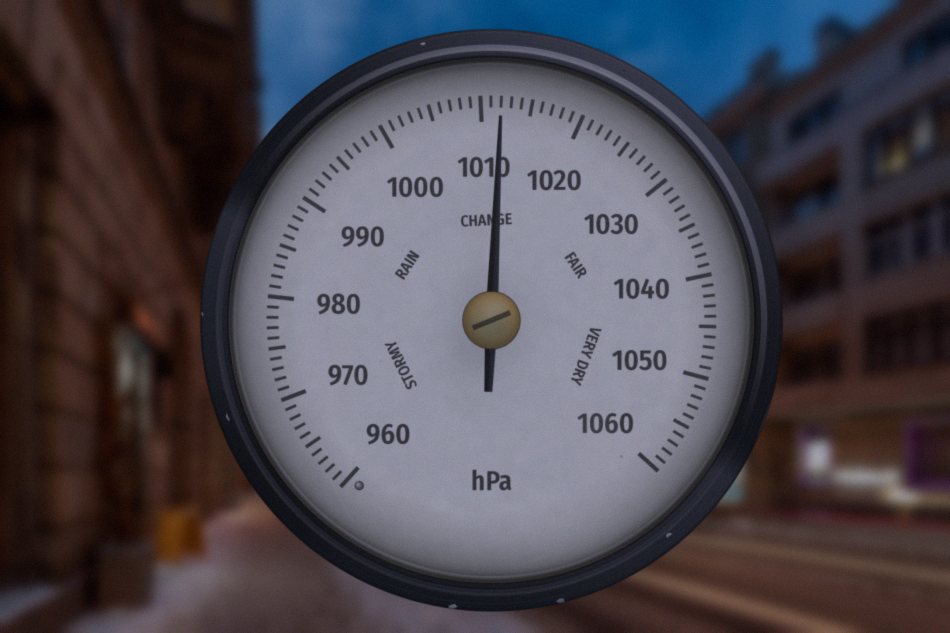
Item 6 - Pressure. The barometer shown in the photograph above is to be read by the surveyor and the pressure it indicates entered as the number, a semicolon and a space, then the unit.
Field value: 1012; hPa
